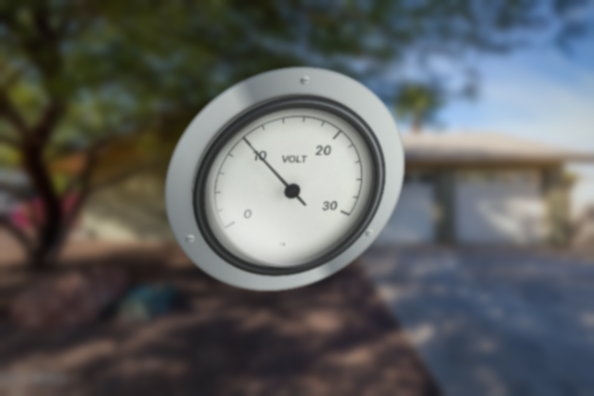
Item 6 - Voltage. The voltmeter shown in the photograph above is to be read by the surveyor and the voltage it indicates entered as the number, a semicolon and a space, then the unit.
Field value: 10; V
